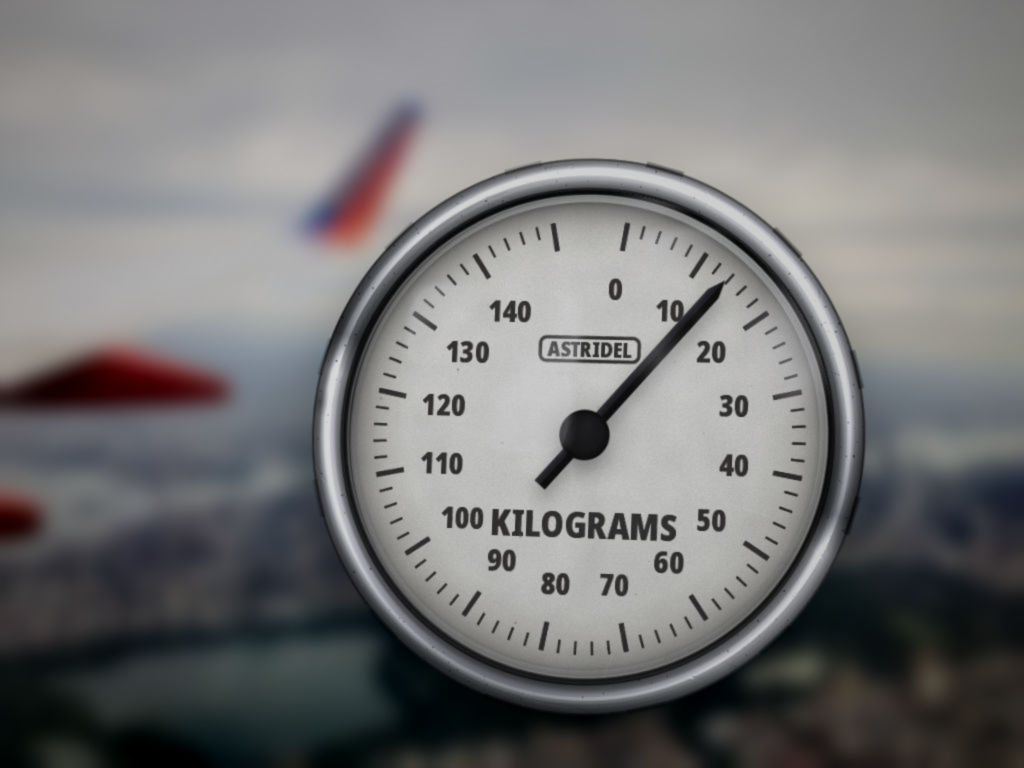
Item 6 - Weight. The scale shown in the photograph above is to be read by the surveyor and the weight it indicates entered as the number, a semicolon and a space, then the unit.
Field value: 14; kg
